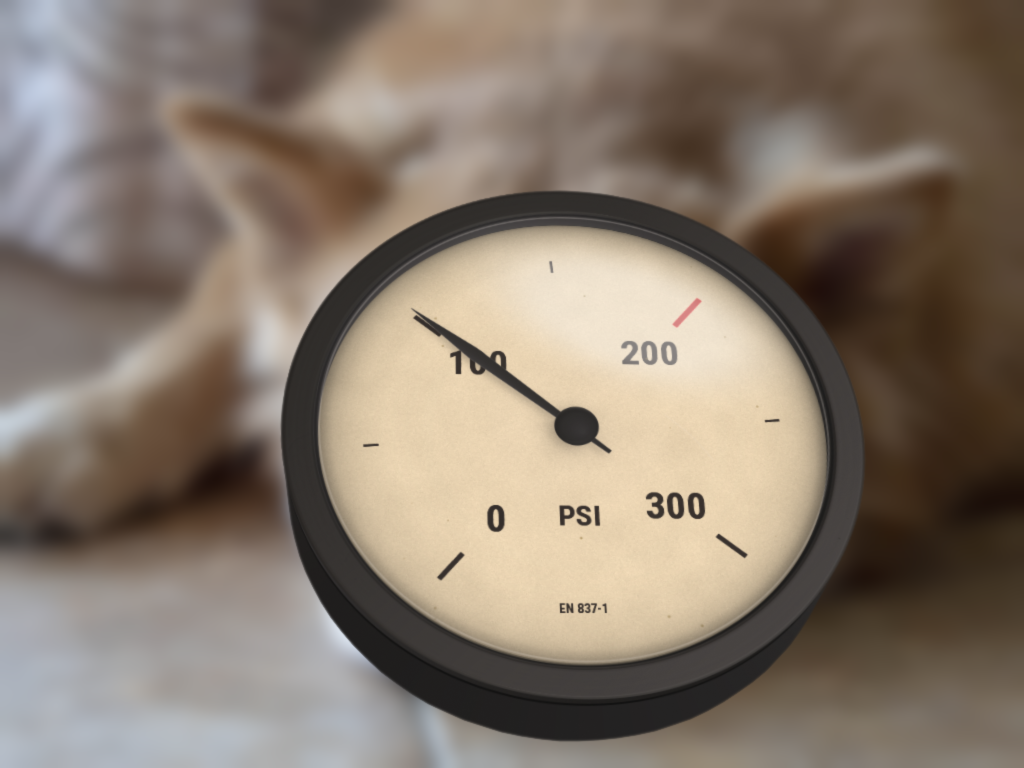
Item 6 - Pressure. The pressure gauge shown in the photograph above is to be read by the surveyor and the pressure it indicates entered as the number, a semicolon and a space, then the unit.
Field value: 100; psi
